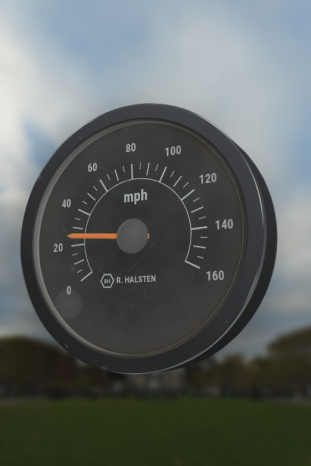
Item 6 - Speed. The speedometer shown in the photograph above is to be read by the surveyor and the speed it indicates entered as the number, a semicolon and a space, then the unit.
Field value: 25; mph
